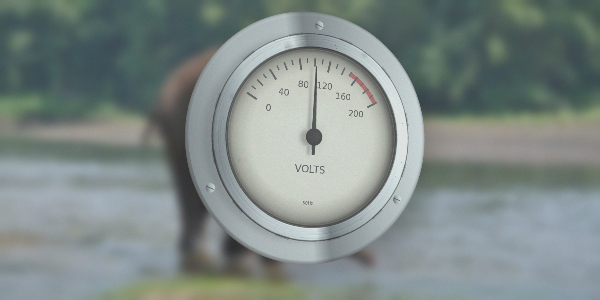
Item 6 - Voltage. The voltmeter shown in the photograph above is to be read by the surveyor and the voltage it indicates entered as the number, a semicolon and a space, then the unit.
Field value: 100; V
